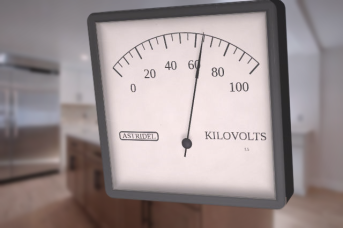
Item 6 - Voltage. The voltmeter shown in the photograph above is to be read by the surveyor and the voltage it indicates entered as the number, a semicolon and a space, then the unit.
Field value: 65; kV
